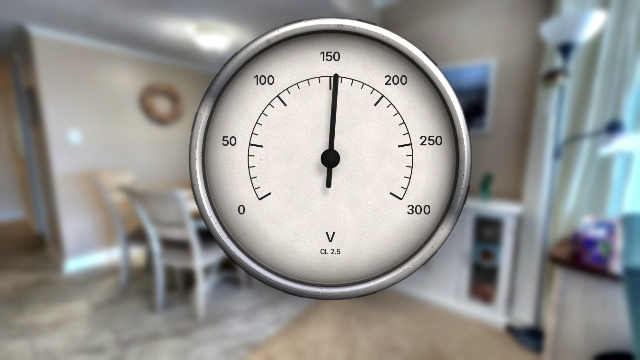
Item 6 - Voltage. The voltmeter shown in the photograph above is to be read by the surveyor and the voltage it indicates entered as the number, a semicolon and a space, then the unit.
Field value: 155; V
